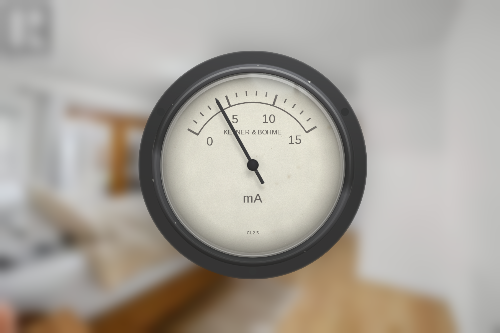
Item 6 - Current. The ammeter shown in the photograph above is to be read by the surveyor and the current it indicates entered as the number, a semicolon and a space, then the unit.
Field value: 4; mA
